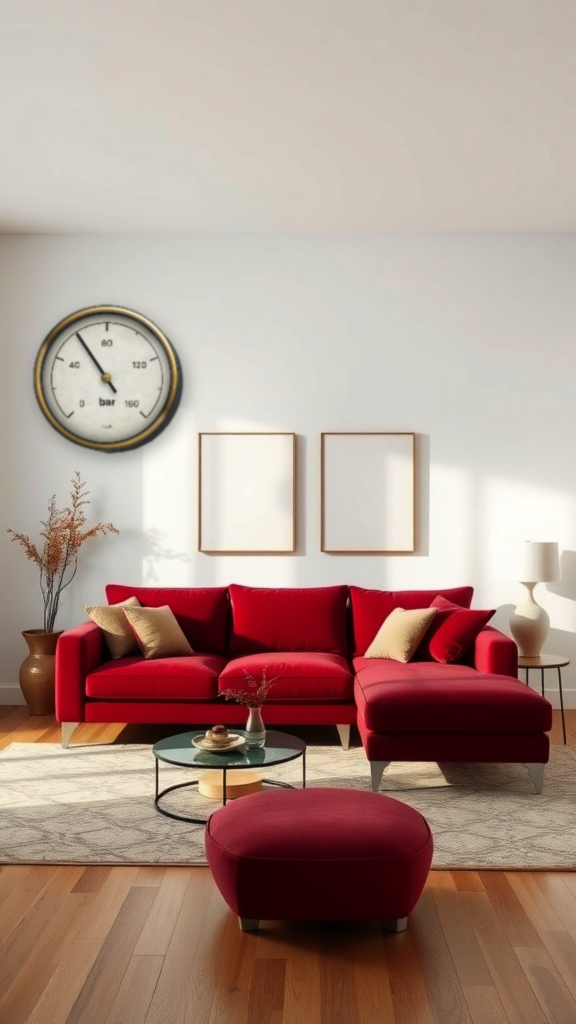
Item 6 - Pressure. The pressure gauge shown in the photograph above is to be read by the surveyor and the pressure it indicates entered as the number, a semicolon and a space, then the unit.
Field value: 60; bar
